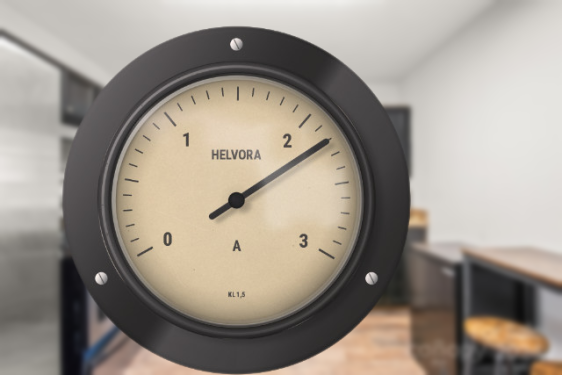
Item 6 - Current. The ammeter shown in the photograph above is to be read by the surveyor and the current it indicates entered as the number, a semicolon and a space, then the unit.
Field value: 2.2; A
